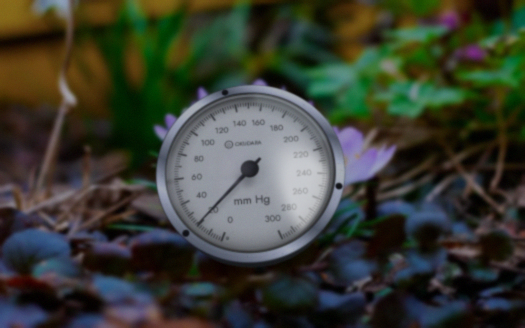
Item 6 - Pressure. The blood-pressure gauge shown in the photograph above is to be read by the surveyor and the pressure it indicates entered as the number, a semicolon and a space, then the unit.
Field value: 20; mmHg
